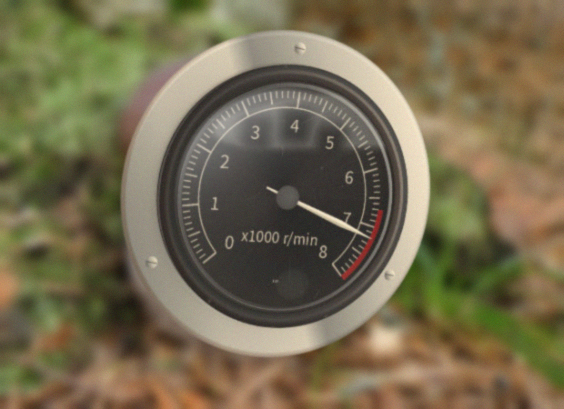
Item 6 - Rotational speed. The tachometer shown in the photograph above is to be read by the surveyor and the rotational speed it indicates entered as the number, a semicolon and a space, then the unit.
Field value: 7200; rpm
